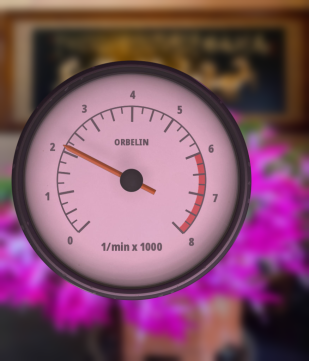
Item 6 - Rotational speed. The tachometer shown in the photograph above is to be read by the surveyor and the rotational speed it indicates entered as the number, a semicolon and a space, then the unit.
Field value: 2125; rpm
